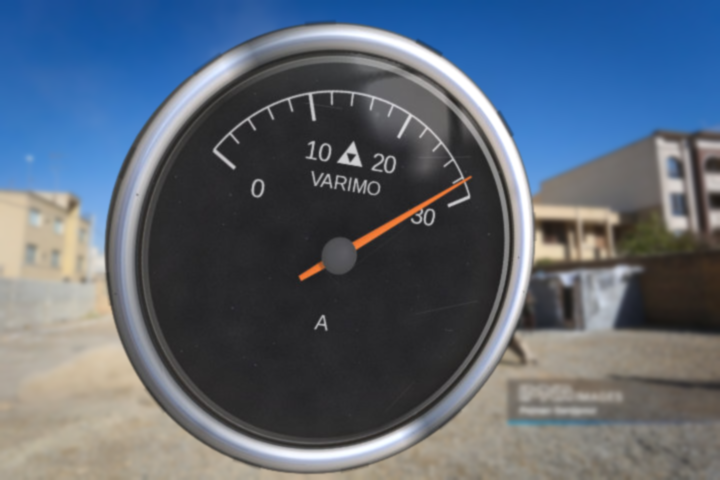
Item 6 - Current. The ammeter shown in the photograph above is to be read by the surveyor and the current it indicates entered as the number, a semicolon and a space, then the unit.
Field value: 28; A
